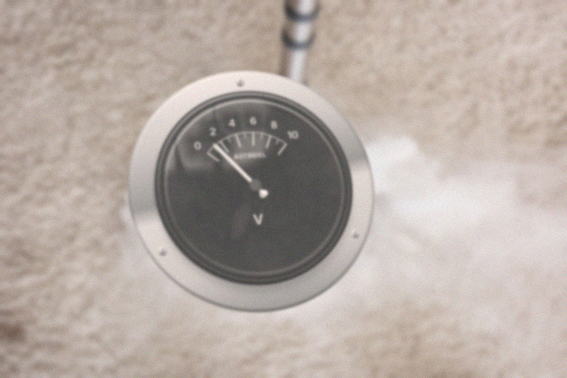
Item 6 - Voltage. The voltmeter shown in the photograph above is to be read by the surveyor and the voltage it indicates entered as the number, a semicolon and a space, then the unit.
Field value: 1; V
